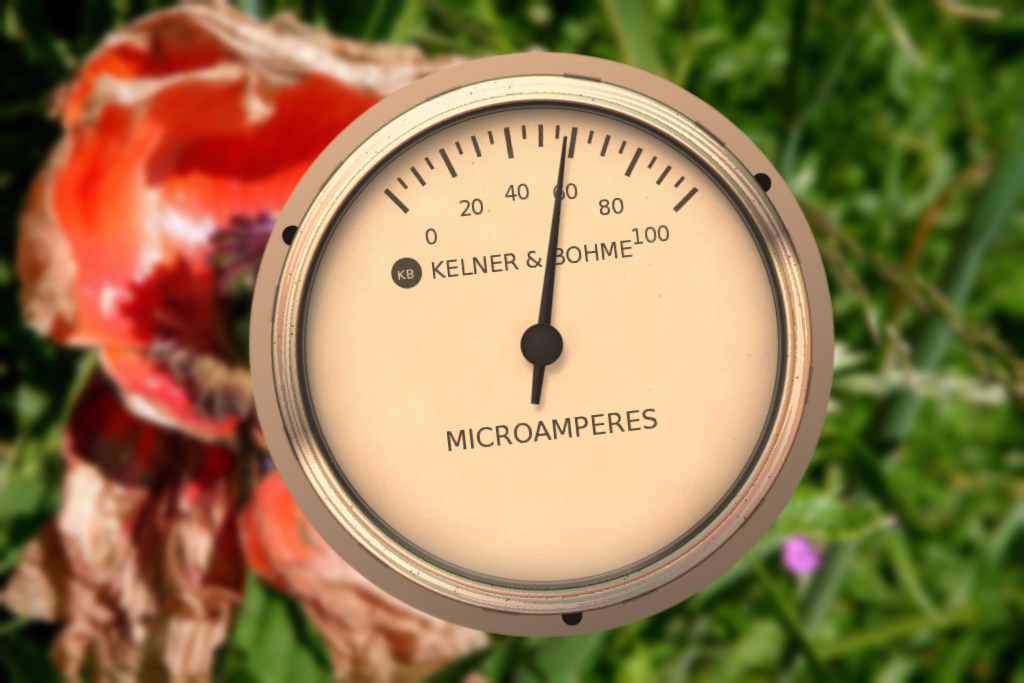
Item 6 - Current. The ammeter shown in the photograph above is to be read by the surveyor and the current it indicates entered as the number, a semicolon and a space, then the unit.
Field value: 57.5; µA
